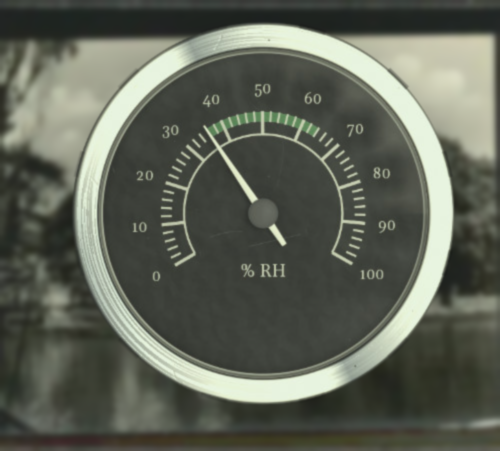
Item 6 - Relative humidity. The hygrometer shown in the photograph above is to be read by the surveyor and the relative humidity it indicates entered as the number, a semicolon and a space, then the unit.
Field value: 36; %
